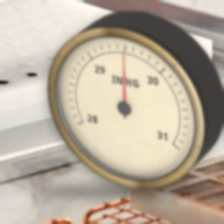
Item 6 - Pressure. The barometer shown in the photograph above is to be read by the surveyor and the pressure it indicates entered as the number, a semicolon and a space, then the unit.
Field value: 29.5; inHg
